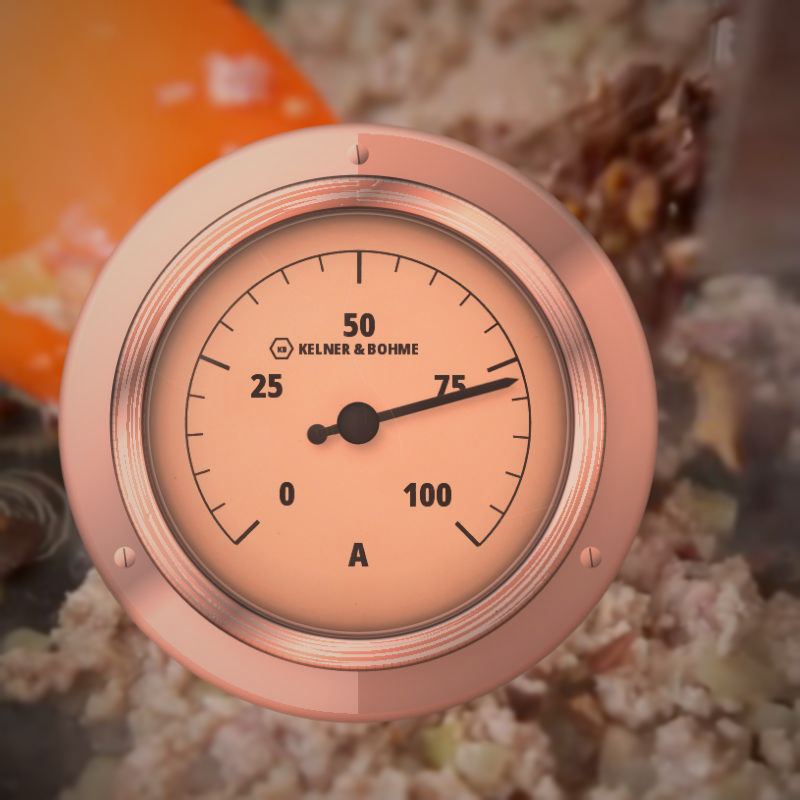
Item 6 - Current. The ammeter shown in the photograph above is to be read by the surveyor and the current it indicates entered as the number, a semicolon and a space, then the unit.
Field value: 77.5; A
